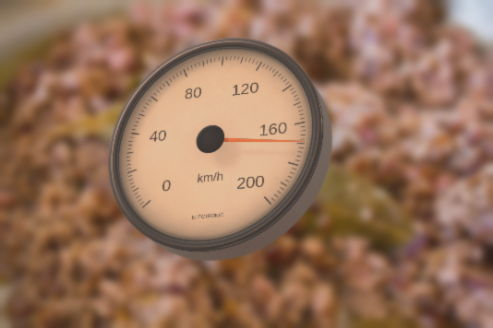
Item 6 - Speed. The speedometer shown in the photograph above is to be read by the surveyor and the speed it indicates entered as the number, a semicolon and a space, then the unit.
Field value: 170; km/h
